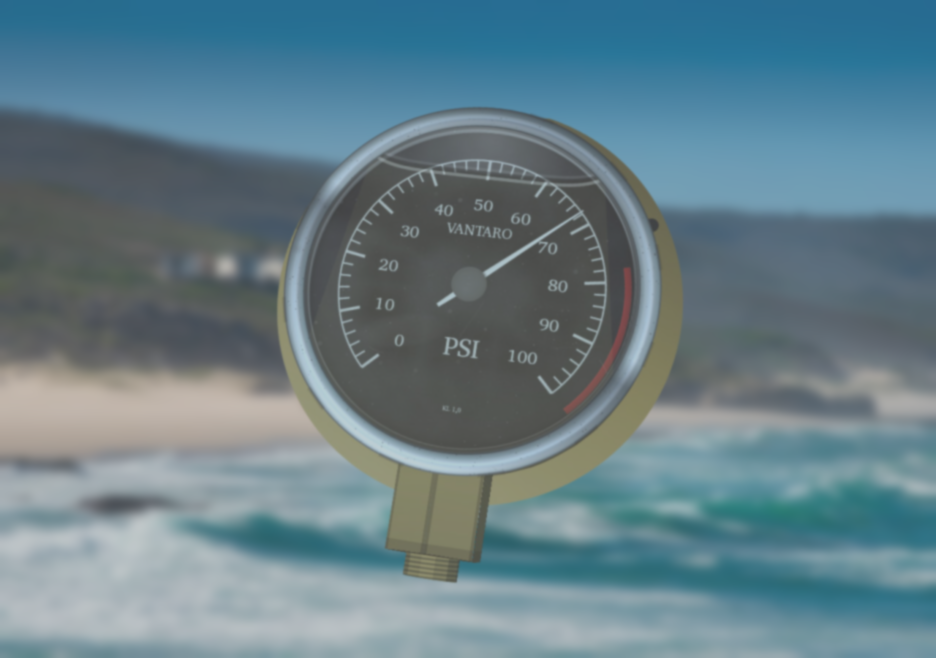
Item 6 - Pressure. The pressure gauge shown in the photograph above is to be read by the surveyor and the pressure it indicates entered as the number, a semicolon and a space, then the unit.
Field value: 68; psi
